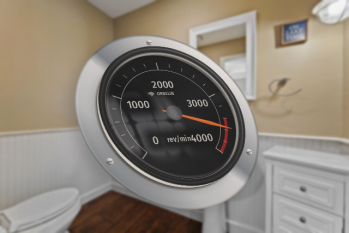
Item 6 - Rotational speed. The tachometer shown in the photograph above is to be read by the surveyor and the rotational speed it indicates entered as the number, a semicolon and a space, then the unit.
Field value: 3600; rpm
